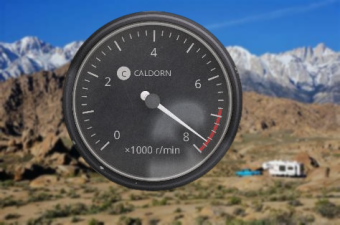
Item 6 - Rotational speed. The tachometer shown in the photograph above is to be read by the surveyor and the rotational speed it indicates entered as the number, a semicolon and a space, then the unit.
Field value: 7700; rpm
